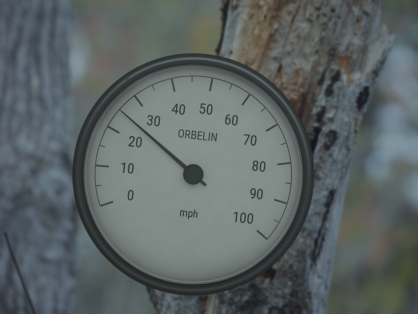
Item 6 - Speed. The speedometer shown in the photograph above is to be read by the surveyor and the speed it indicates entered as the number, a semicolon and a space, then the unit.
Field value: 25; mph
